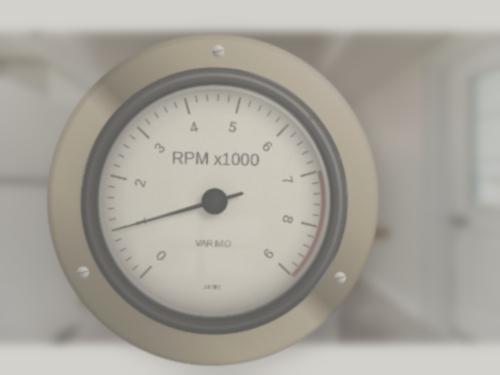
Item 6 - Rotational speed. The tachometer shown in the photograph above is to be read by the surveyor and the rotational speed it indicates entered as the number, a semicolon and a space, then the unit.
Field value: 1000; rpm
